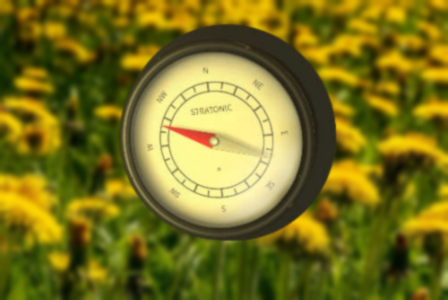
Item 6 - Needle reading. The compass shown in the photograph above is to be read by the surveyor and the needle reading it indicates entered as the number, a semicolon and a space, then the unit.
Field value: 292.5; °
